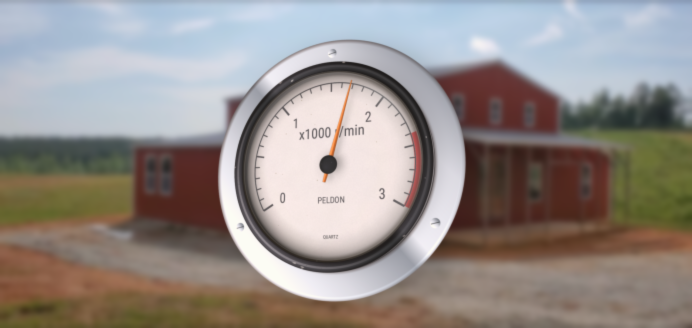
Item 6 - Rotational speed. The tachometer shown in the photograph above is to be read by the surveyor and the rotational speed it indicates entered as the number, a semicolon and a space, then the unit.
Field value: 1700; rpm
